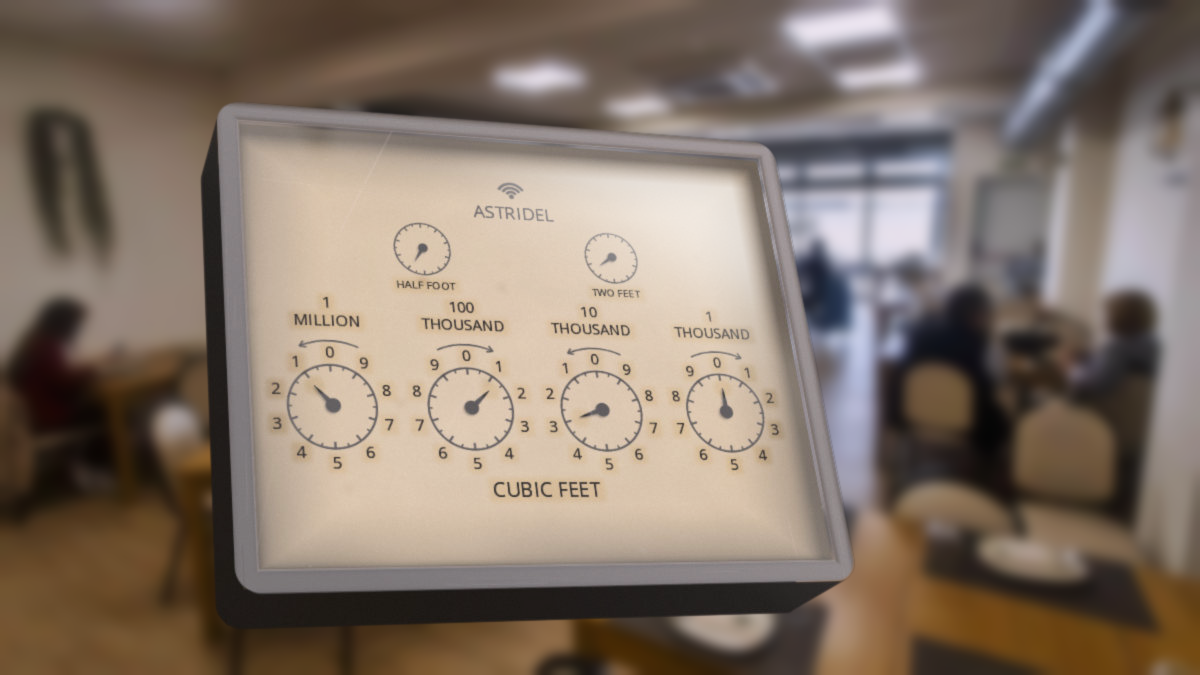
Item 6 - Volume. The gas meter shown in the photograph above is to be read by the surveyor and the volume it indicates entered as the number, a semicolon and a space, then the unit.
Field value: 113000; ft³
